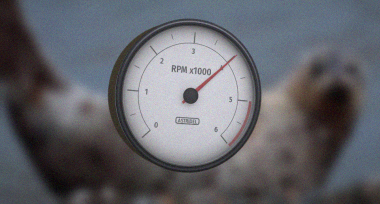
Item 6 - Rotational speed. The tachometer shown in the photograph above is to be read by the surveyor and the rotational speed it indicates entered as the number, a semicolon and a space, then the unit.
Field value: 4000; rpm
